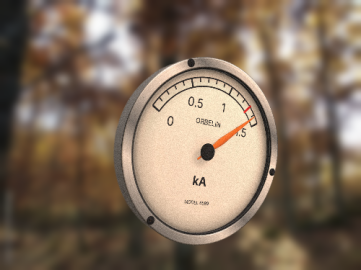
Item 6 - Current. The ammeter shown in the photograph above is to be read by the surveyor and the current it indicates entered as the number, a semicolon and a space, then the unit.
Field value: 1.4; kA
